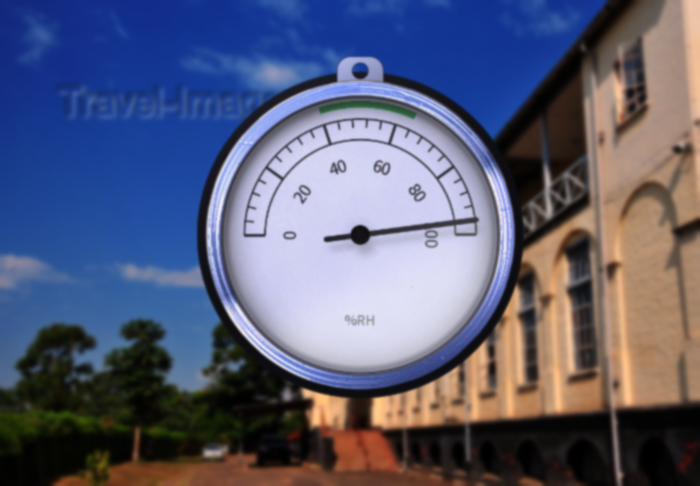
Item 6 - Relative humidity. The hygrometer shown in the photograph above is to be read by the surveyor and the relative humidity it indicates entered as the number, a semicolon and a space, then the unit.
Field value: 96; %
